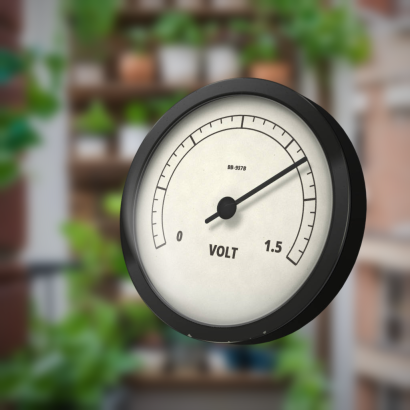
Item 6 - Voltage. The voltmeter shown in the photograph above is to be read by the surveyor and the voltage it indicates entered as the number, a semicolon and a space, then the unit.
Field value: 1.1; V
